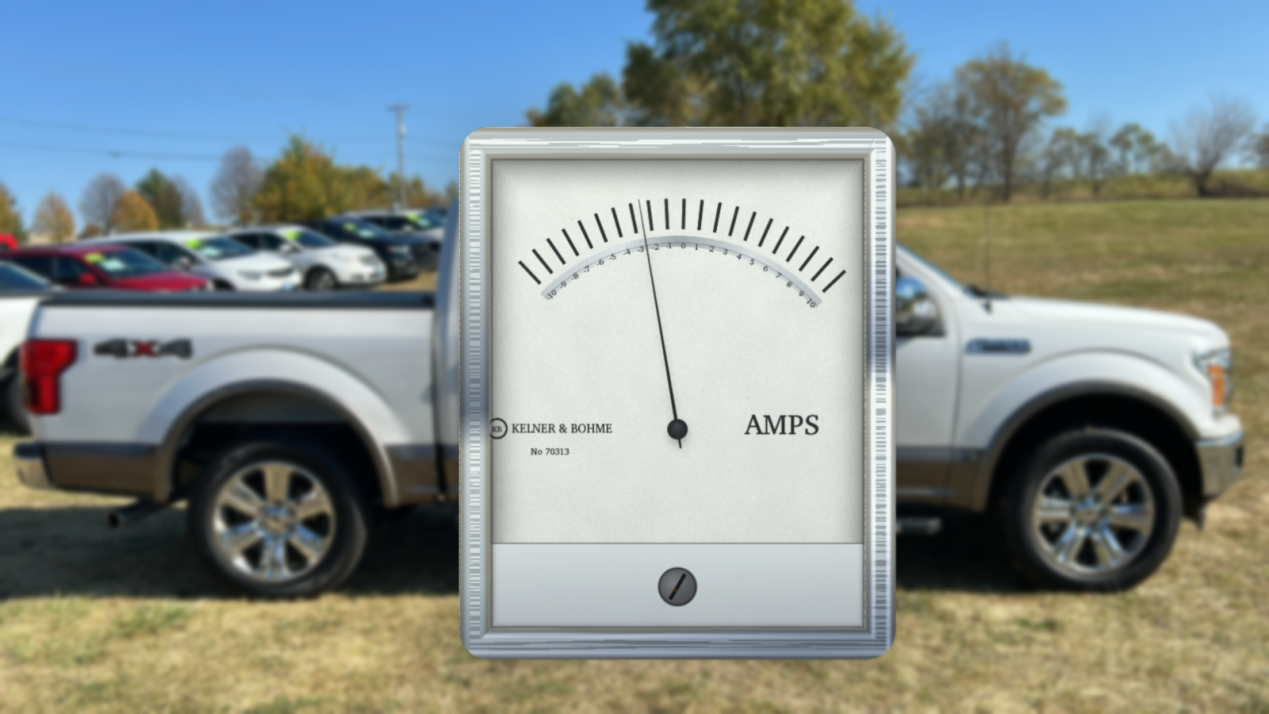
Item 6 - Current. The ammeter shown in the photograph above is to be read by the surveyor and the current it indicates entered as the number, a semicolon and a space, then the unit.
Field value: -2.5; A
